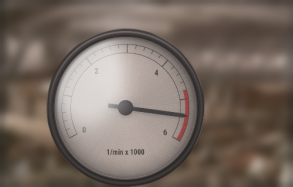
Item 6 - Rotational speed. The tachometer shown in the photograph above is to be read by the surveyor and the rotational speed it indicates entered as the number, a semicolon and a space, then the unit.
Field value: 5400; rpm
